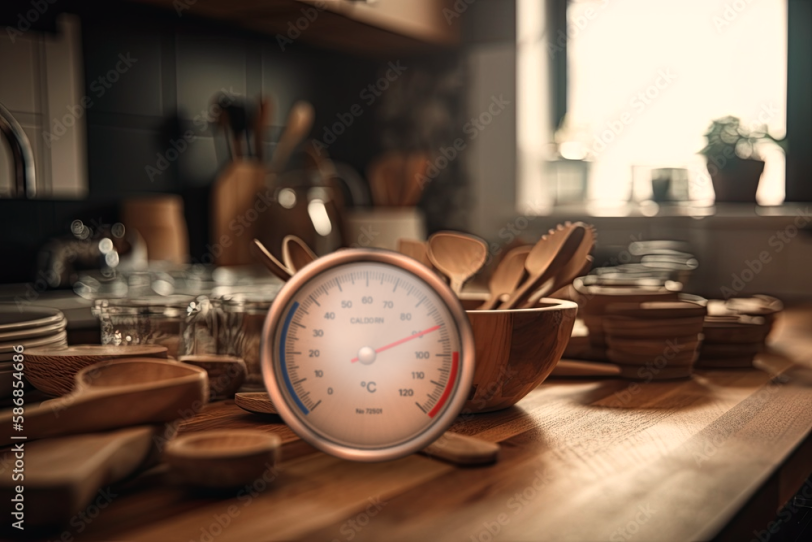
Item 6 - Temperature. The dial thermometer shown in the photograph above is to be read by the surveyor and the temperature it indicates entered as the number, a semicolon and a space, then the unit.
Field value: 90; °C
